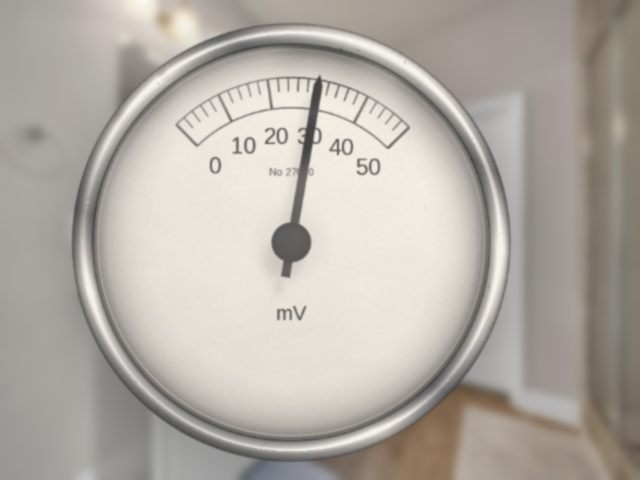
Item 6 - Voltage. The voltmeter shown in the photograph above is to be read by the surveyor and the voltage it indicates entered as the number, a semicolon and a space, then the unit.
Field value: 30; mV
